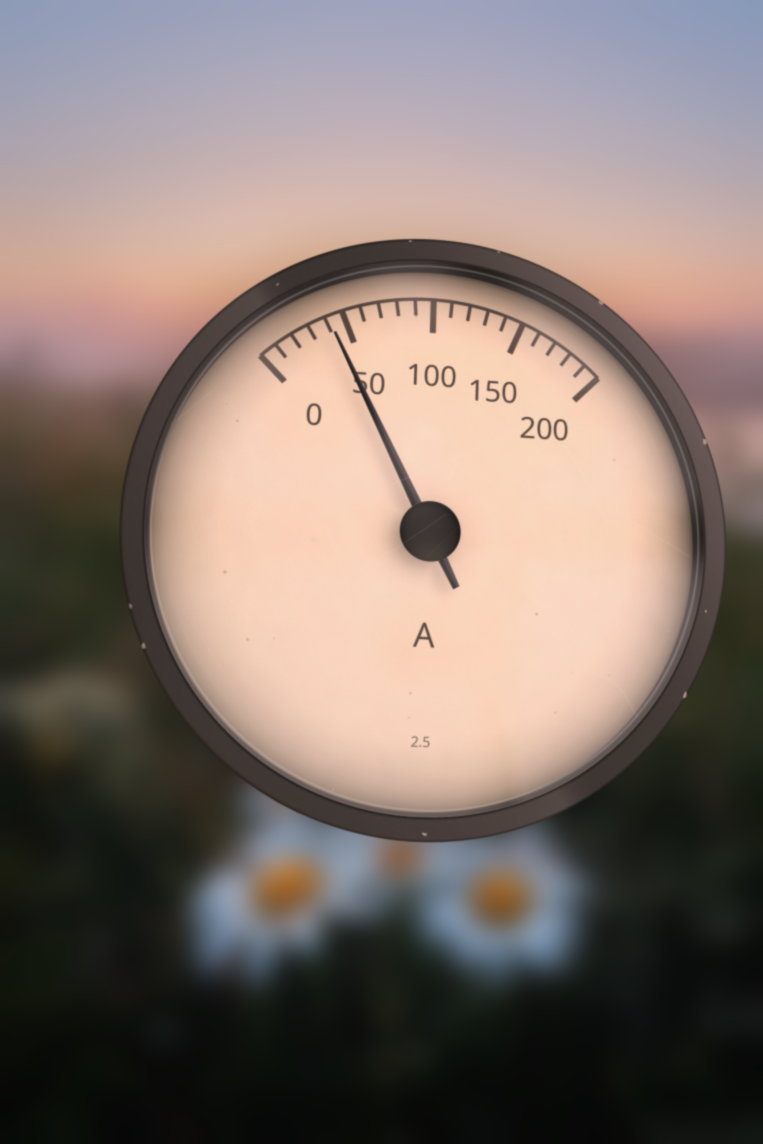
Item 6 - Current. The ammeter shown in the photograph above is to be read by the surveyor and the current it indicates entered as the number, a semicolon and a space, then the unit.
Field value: 40; A
